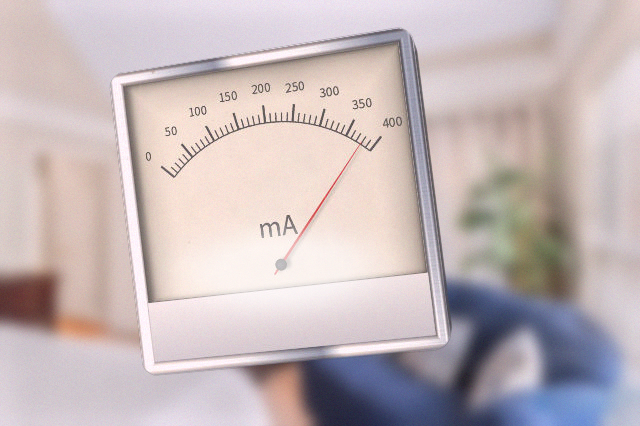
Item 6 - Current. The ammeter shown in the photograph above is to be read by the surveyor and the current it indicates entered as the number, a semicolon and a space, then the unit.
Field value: 380; mA
